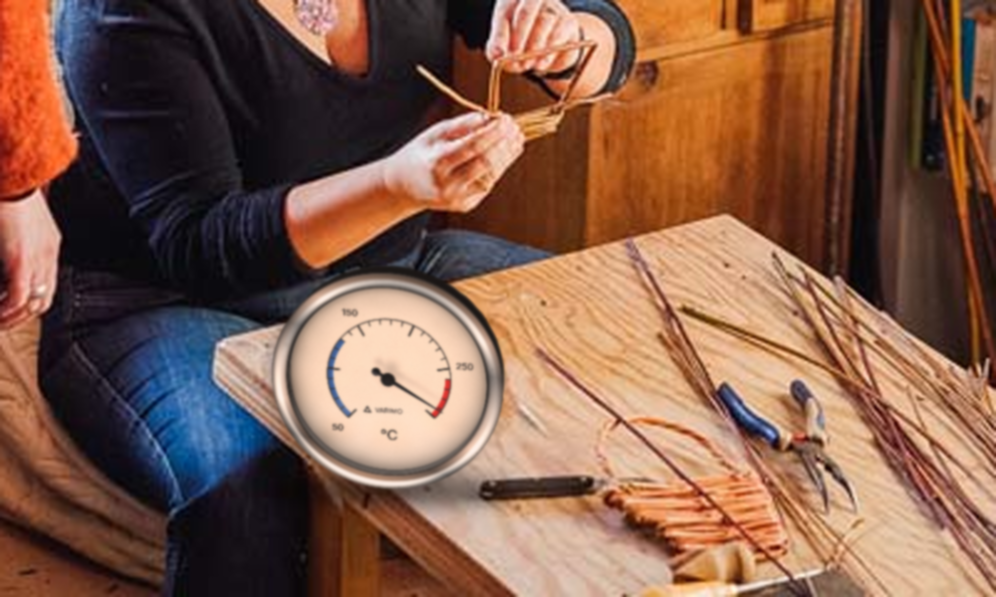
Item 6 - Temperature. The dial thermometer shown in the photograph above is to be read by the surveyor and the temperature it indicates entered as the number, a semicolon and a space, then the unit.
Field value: 290; °C
